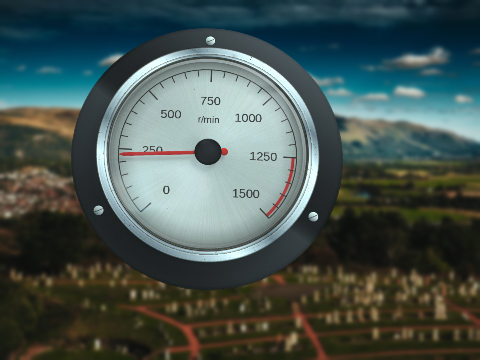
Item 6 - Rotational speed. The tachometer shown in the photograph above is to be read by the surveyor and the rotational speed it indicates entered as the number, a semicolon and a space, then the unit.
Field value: 225; rpm
